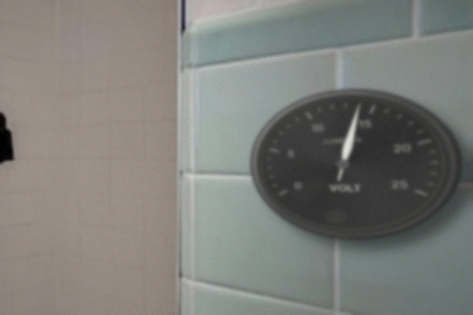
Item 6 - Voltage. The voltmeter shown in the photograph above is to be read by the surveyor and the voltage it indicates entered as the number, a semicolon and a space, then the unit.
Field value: 14; V
